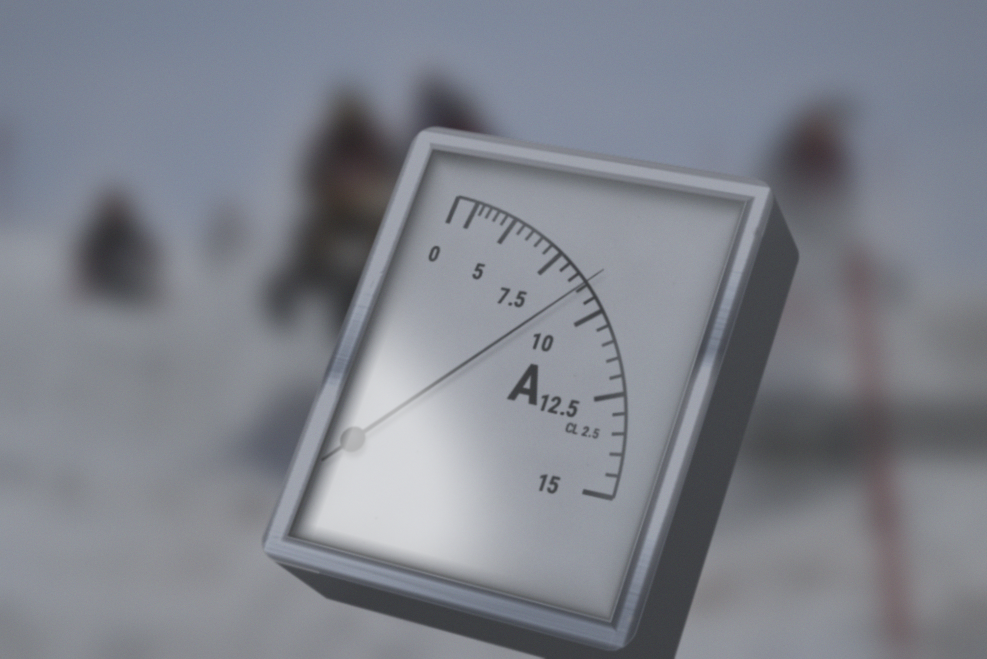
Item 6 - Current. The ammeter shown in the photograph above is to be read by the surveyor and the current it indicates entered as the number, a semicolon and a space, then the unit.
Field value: 9; A
